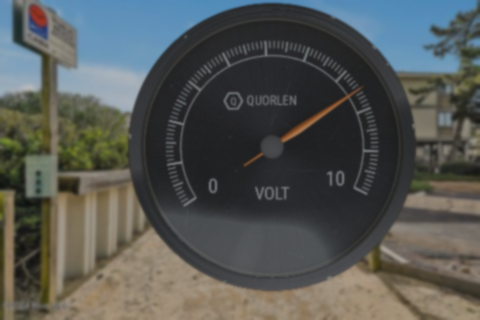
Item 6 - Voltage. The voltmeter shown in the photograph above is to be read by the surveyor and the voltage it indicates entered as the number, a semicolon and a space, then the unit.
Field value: 7.5; V
